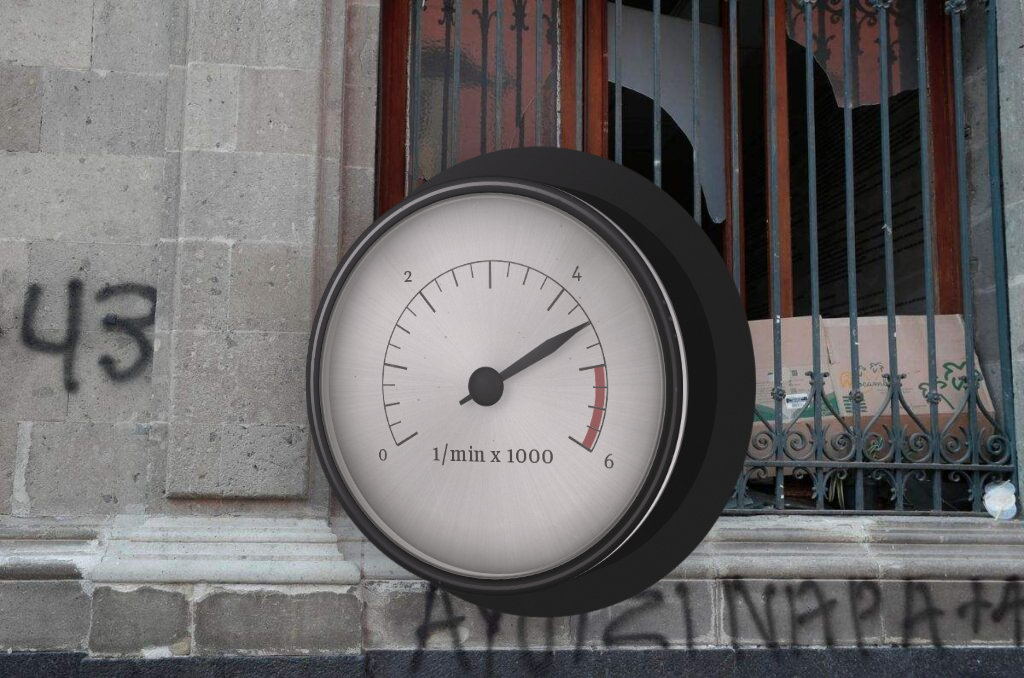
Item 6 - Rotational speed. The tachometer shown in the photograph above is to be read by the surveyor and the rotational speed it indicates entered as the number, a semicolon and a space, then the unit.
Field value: 4500; rpm
